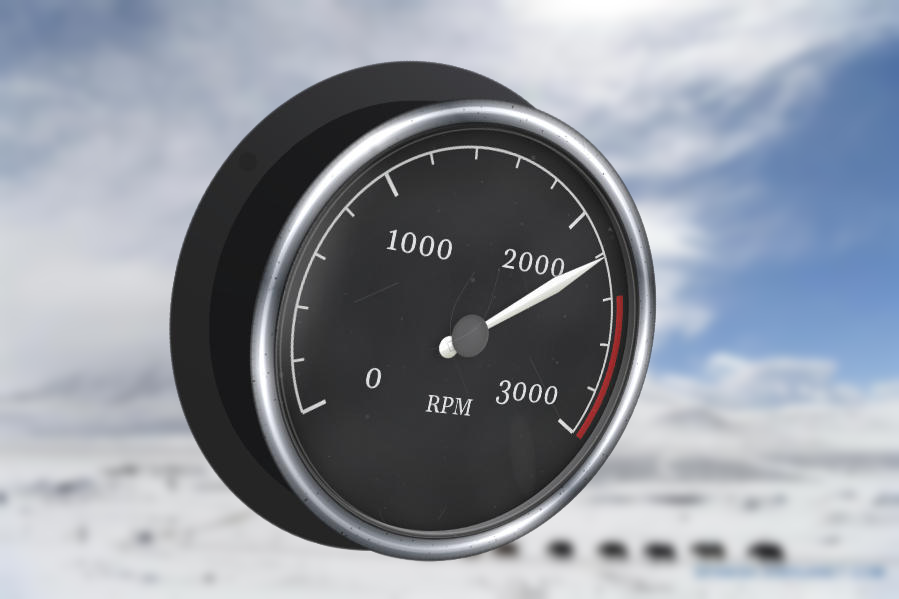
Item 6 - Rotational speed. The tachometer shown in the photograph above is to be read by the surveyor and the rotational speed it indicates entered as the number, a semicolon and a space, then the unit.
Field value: 2200; rpm
